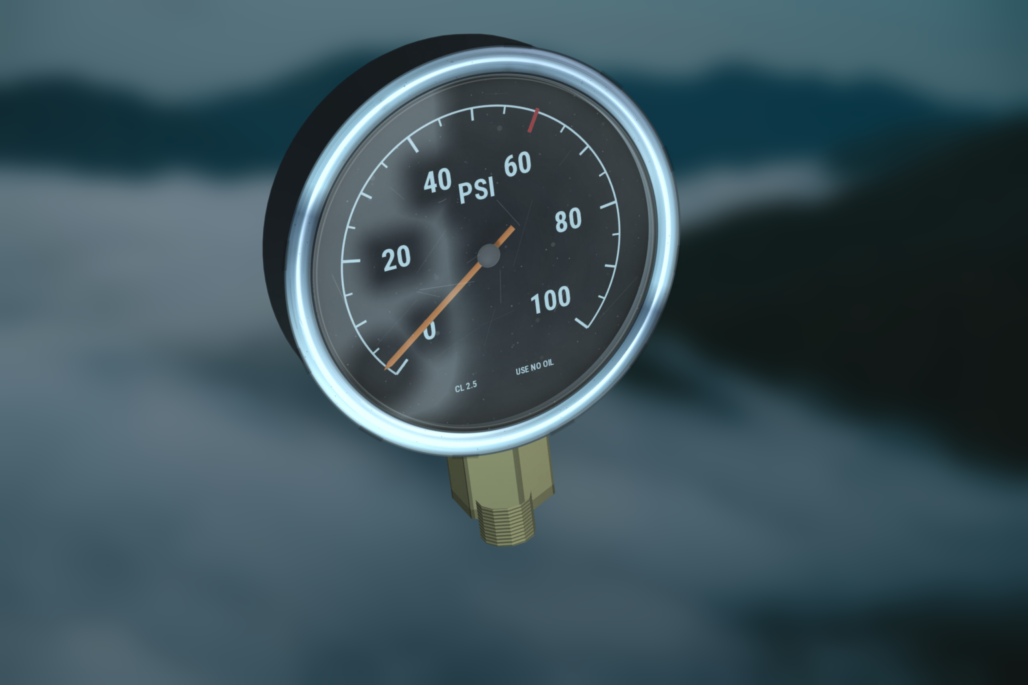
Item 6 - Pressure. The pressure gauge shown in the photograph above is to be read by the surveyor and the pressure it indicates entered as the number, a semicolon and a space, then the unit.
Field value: 2.5; psi
